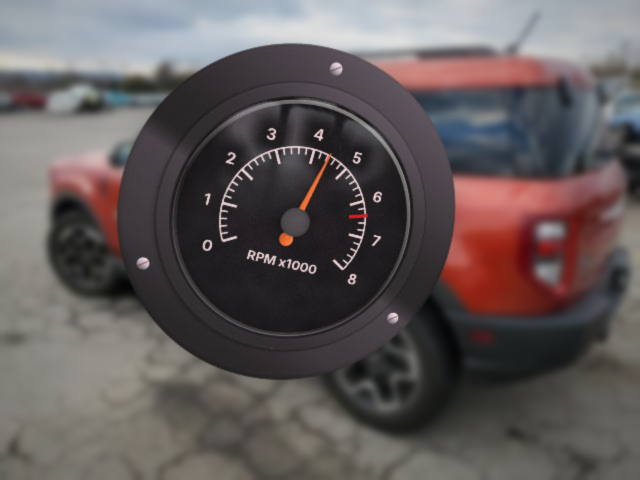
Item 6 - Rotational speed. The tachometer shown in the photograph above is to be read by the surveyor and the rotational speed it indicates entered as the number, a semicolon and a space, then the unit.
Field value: 4400; rpm
